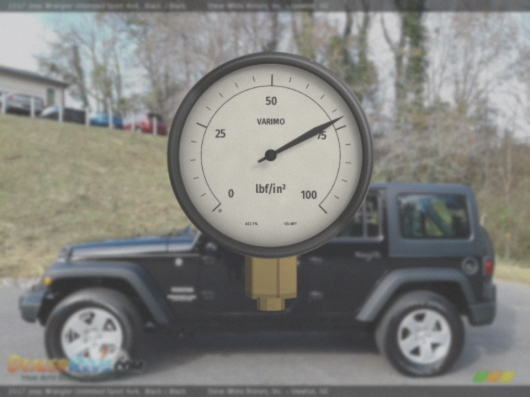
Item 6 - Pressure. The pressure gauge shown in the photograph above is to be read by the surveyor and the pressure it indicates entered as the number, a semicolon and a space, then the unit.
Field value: 72.5; psi
